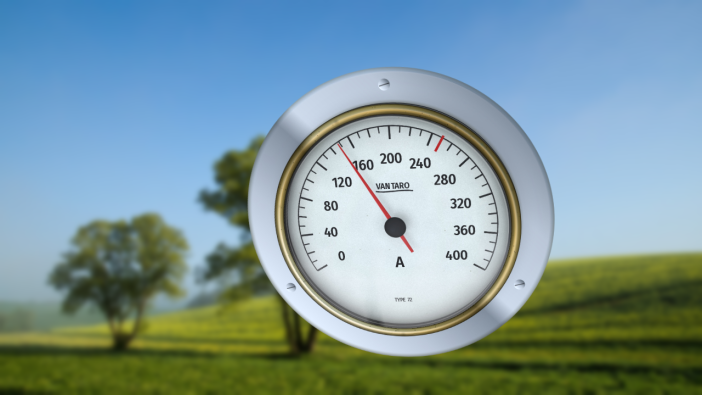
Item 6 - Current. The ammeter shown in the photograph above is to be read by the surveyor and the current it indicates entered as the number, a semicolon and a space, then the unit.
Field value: 150; A
